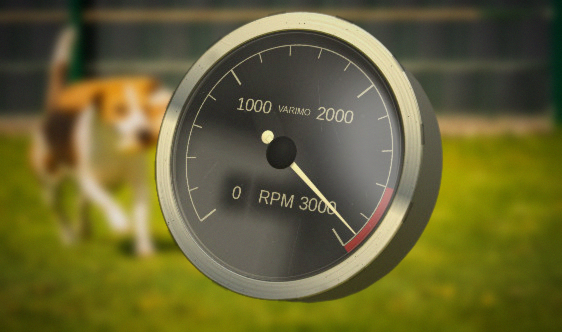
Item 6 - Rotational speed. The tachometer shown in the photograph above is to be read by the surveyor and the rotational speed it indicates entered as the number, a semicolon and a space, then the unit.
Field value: 2900; rpm
